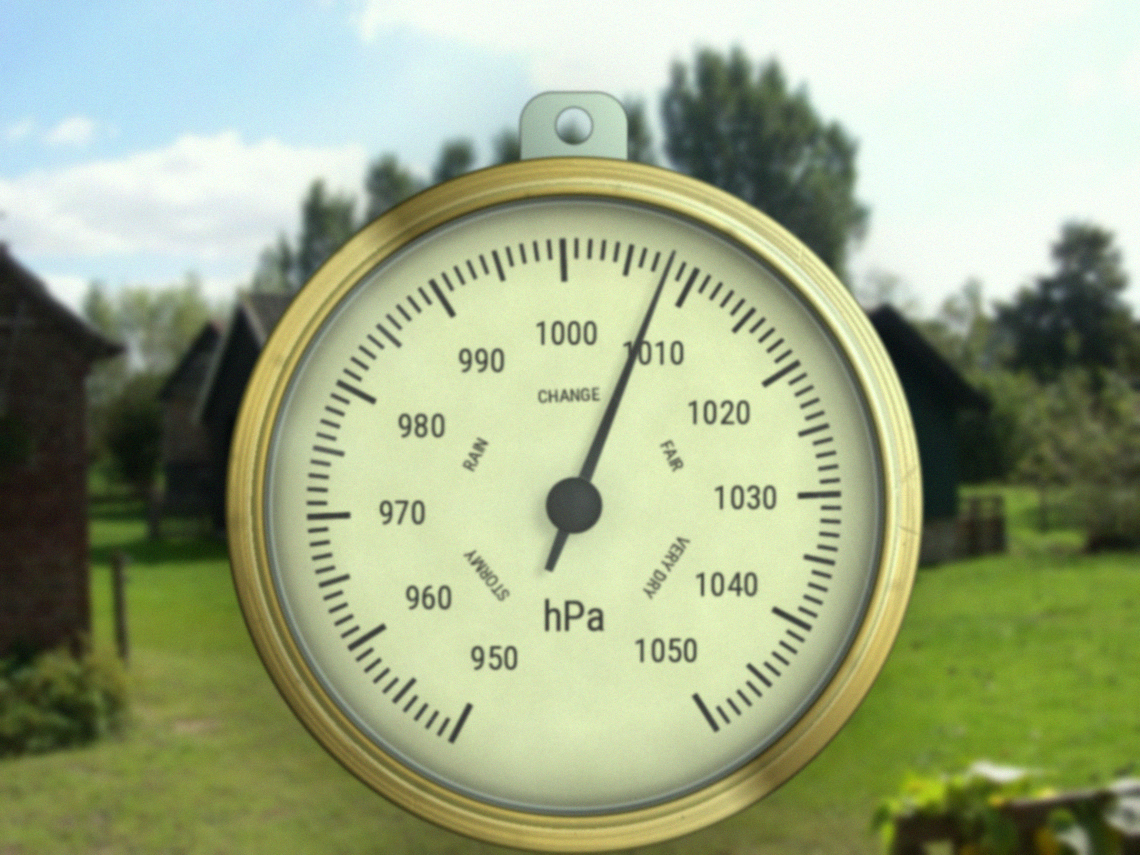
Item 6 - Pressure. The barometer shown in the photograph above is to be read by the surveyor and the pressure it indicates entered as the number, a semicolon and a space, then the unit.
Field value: 1008; hPa
